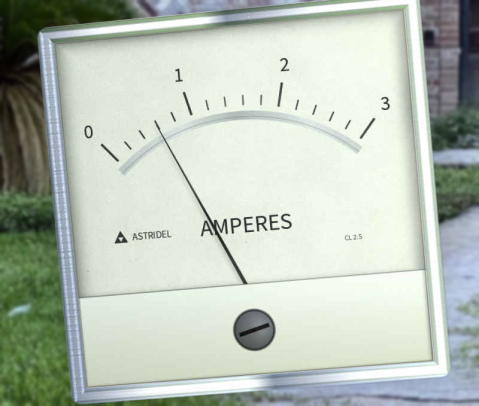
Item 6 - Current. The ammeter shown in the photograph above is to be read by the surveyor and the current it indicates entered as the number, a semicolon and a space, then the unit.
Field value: 0.6; A
